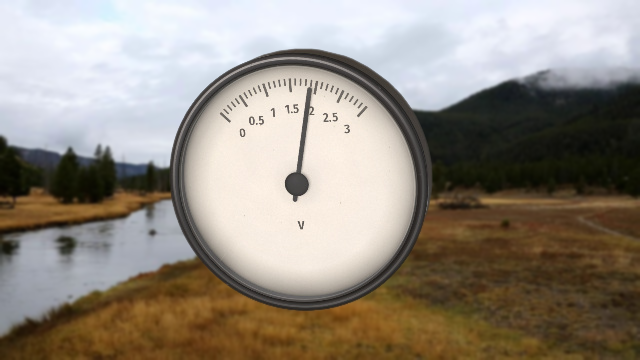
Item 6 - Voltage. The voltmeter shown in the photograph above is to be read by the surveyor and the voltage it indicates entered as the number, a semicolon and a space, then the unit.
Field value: 1.9; V
